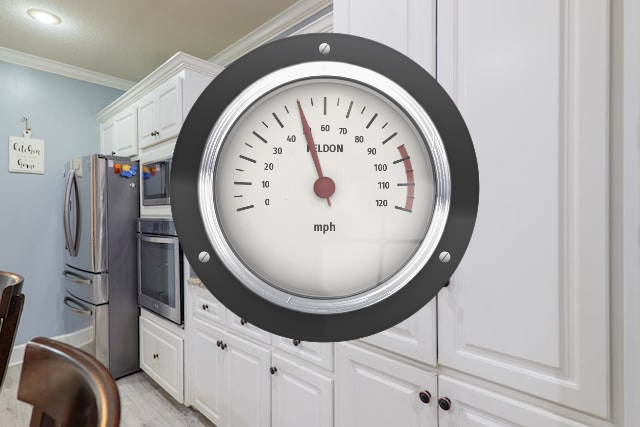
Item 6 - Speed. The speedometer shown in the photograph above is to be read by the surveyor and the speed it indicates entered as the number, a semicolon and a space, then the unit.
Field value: 50; mph
